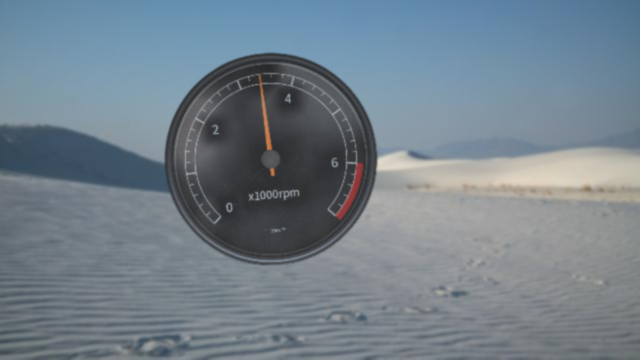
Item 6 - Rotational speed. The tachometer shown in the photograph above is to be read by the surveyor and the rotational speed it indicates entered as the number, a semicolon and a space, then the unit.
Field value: 3400; rpm
